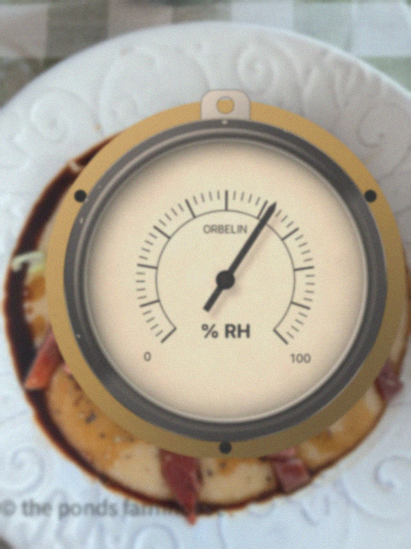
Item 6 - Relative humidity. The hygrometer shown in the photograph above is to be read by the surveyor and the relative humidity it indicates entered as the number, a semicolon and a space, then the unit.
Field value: 62; %
